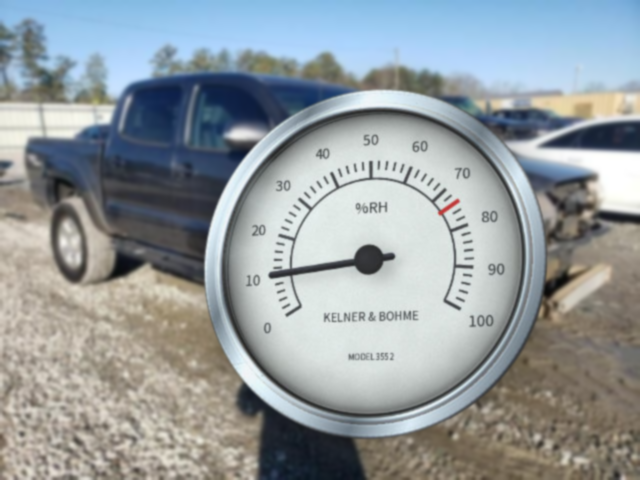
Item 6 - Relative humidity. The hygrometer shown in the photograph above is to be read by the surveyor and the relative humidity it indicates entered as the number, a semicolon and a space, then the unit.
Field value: 10; %
